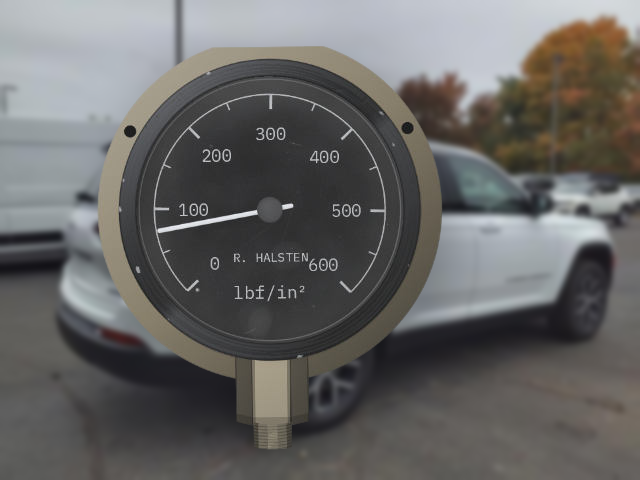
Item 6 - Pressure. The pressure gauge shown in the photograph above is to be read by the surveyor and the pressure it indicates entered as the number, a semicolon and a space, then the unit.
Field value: 75; psi
